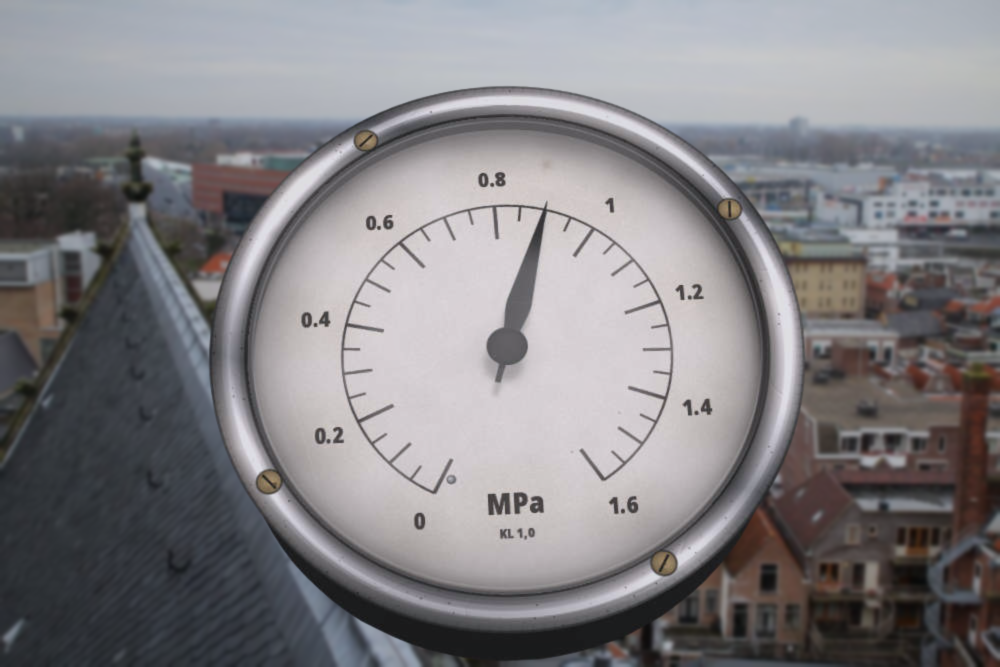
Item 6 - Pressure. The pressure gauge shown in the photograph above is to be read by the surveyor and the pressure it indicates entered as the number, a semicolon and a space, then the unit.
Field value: 0.9; MPa
